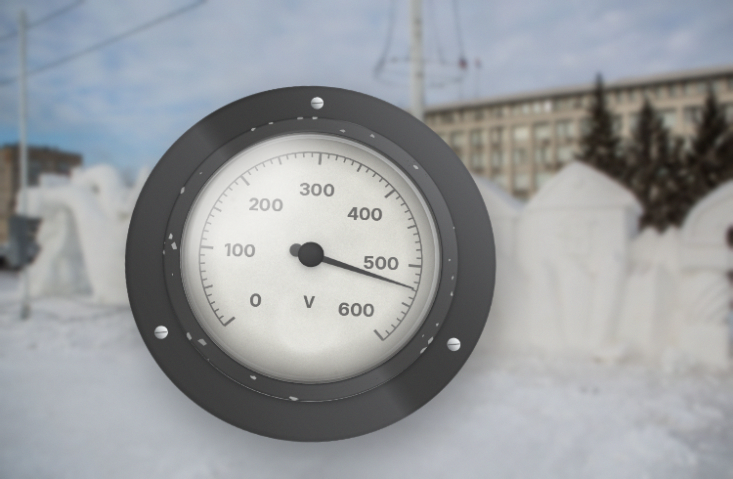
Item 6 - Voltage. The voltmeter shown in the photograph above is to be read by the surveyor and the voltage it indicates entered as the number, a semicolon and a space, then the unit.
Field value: 530; V
